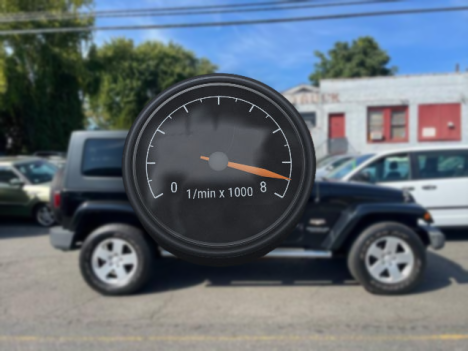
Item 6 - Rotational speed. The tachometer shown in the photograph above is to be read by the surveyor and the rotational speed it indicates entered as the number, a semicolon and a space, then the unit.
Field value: 7500; rpm
